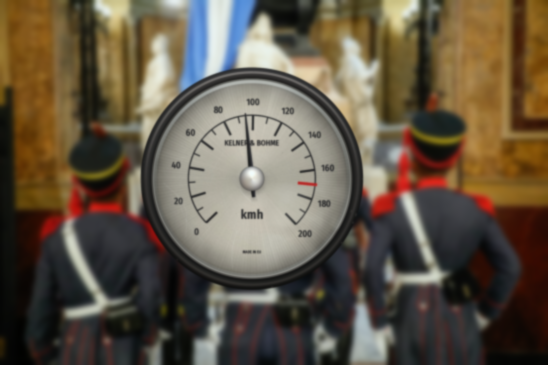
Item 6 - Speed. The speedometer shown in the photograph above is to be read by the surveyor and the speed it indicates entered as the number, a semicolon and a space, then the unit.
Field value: 95; km/h
